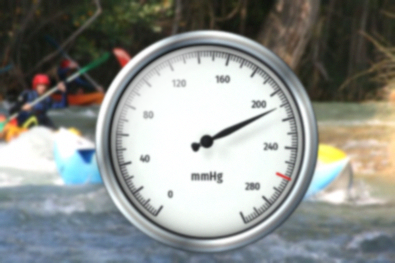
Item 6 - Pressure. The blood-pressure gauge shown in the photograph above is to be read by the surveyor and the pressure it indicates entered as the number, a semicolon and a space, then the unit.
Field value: 210; mmHg
